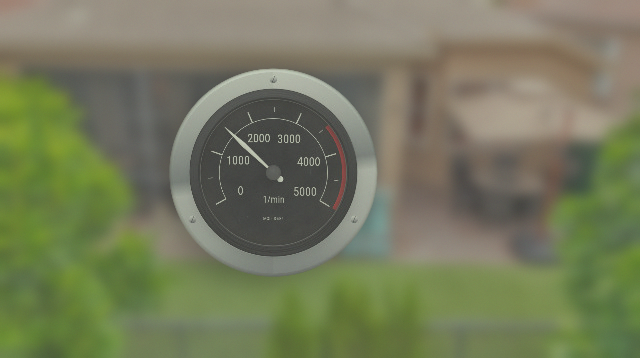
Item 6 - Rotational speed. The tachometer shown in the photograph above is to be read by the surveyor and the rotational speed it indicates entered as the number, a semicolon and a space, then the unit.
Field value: 1500; rpm
